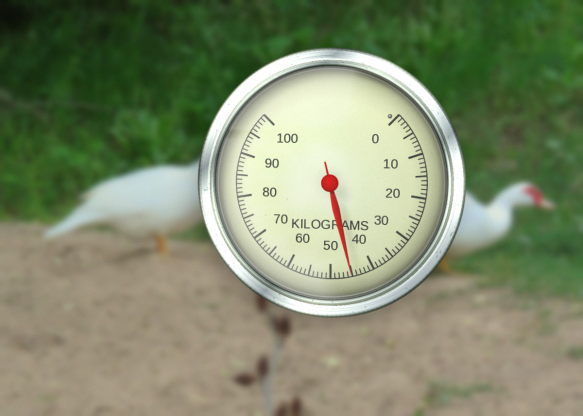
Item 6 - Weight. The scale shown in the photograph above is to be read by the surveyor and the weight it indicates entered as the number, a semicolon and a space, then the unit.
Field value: 45; kg
